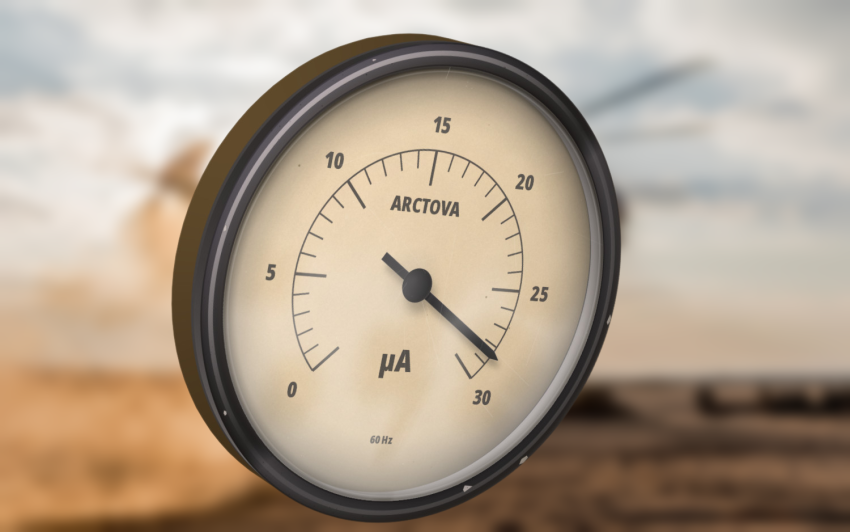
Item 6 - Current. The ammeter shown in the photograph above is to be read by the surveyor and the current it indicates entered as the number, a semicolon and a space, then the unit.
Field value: 28.5; µA
